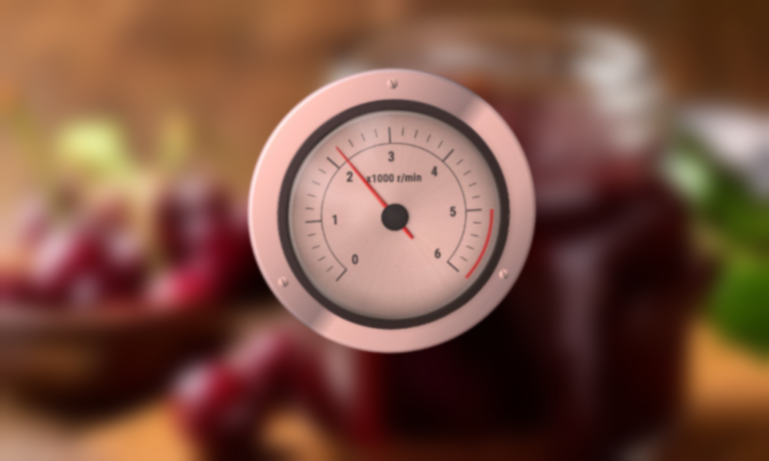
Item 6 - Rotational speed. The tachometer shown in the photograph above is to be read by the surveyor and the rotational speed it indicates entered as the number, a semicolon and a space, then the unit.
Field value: 2200; rpm
